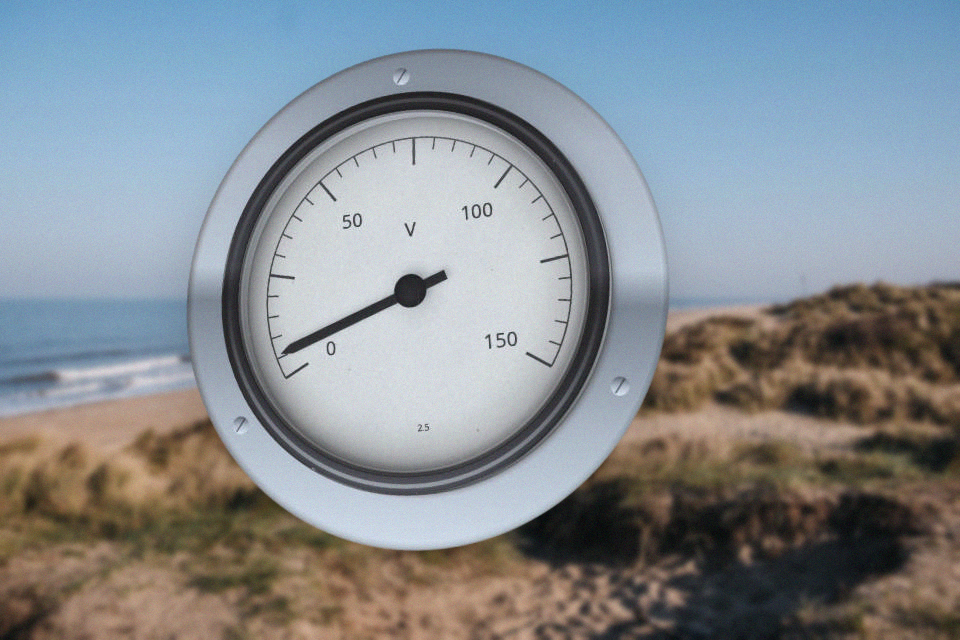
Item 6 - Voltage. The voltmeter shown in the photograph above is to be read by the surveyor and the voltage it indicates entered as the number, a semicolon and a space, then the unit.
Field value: 5; V
